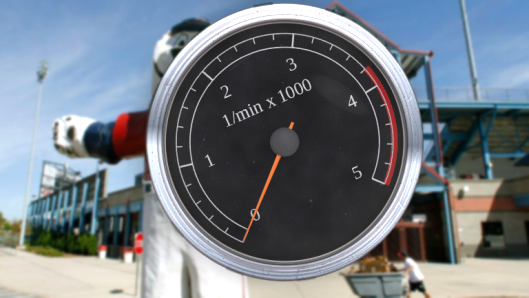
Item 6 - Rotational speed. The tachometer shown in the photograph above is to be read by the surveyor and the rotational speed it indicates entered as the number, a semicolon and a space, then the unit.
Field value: 0; rpm
